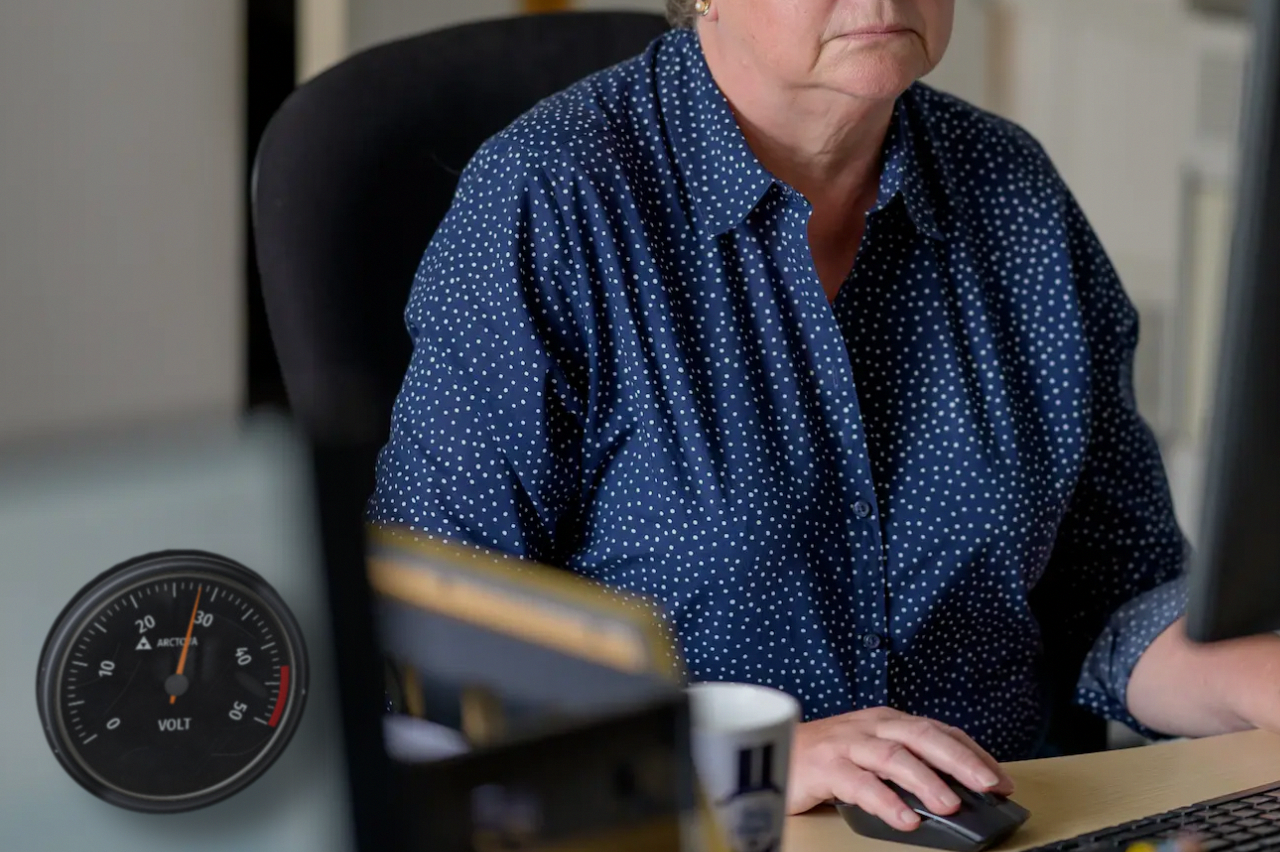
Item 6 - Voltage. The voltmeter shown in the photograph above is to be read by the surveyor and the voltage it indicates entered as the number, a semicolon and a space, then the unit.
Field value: 28; V
